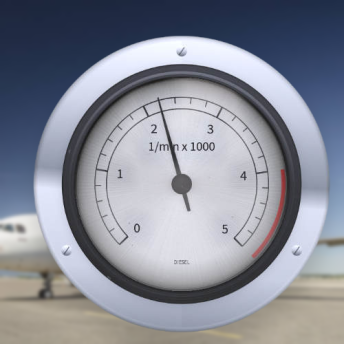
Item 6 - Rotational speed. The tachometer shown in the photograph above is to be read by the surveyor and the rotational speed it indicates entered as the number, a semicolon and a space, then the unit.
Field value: 2200; rpm
